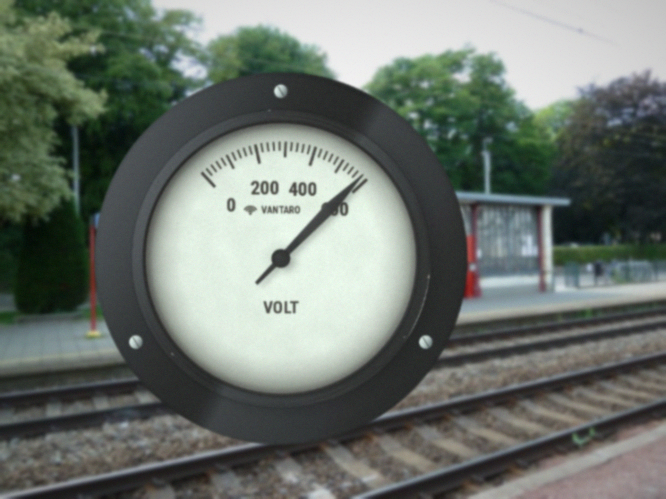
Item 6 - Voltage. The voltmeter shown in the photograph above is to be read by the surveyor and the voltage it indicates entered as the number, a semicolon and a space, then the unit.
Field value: 580; V
